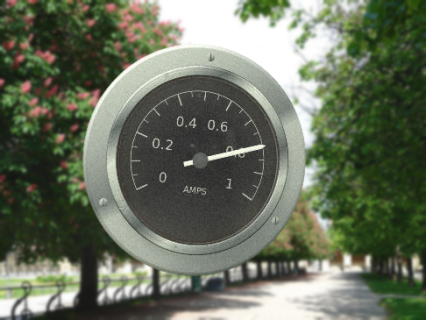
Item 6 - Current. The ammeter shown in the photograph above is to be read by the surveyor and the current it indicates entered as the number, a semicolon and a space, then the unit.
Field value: 0.8; A
